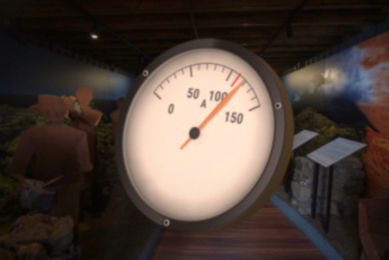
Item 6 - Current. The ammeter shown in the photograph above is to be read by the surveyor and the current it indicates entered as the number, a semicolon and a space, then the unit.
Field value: 120; A
